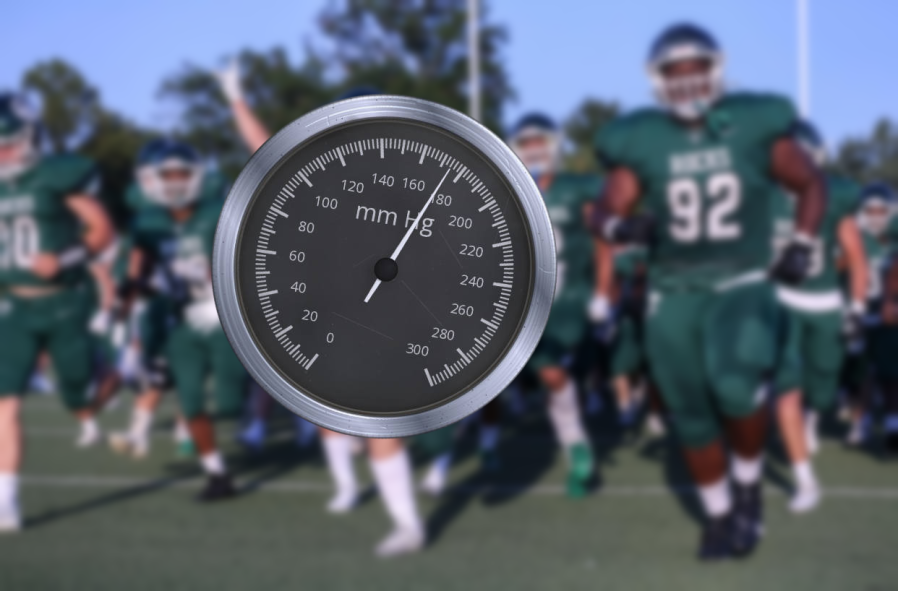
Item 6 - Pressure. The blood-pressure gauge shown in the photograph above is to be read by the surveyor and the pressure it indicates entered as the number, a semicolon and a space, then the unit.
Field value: 174; mmHg
